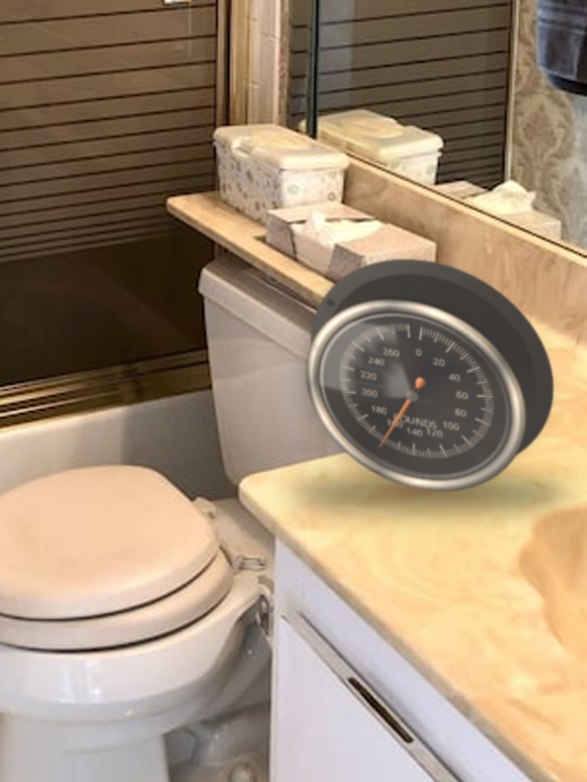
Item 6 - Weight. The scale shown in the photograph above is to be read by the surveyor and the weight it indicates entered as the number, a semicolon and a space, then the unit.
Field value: 160; lb
